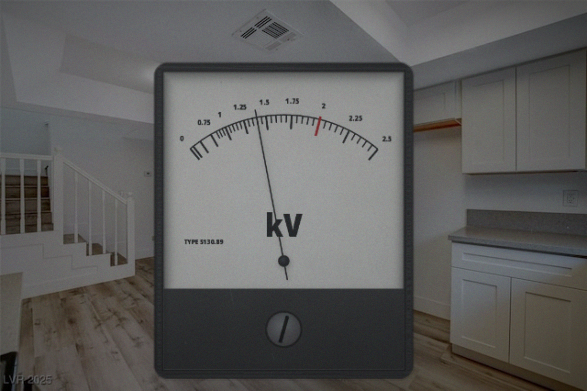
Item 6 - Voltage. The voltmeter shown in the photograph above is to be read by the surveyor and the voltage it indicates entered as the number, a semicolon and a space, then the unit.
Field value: 1.4; kV
